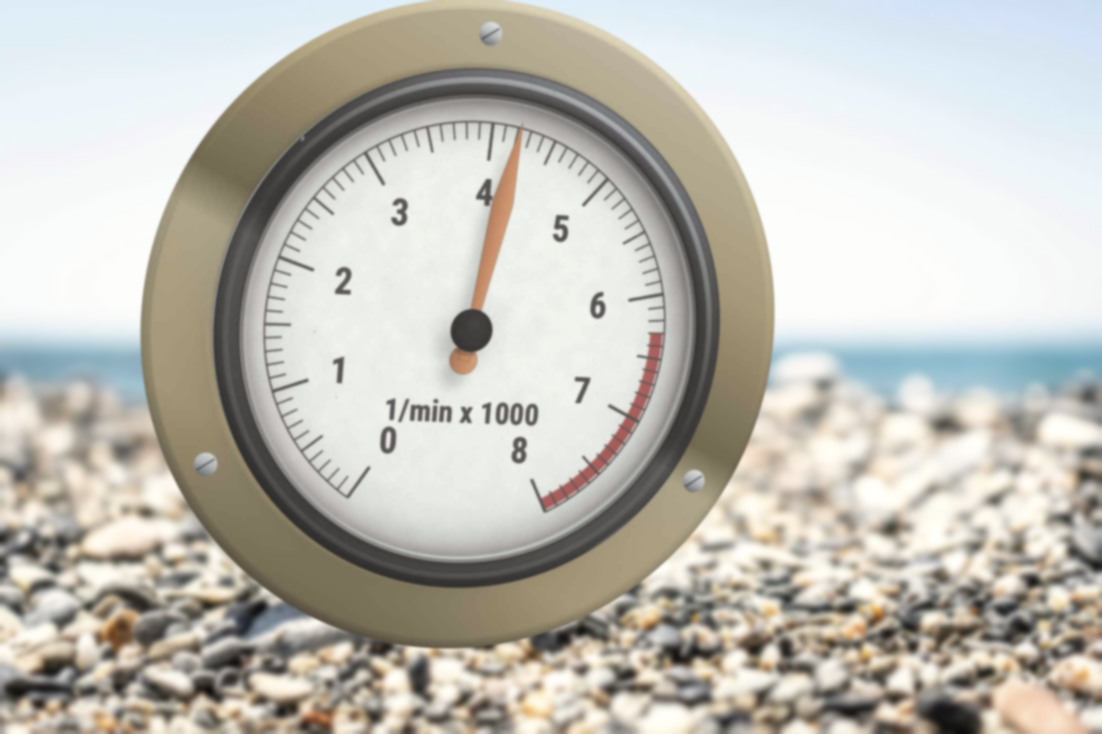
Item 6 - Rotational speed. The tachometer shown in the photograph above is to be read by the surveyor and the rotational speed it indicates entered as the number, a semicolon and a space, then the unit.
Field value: 4200; rpm
